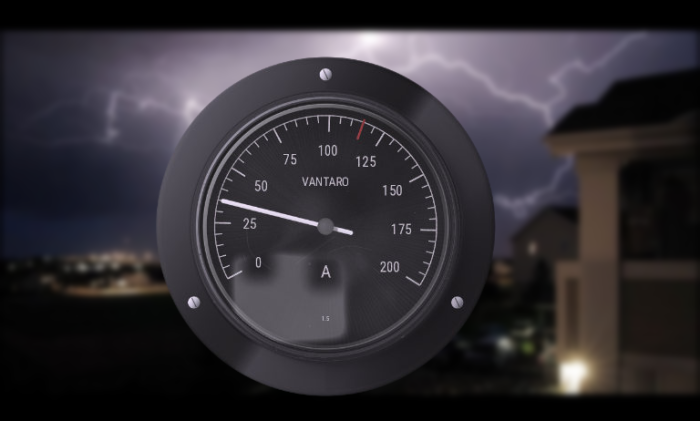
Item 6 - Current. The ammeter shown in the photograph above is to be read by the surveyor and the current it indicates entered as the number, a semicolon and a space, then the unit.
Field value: 35; A
